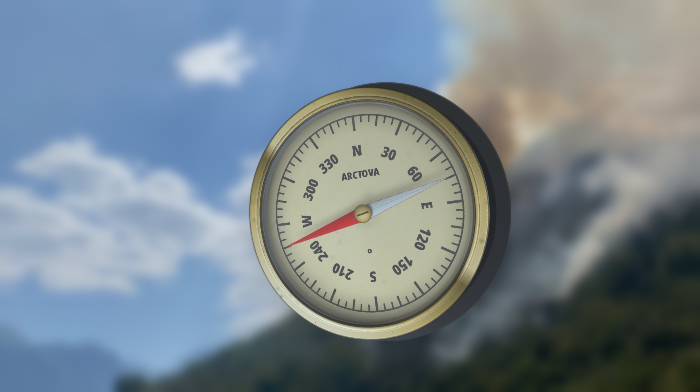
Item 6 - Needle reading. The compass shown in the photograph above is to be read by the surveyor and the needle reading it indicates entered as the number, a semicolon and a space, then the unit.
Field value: 255; °
